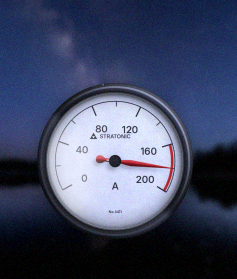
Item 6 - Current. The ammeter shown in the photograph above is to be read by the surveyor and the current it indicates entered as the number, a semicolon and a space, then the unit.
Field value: 180; A
